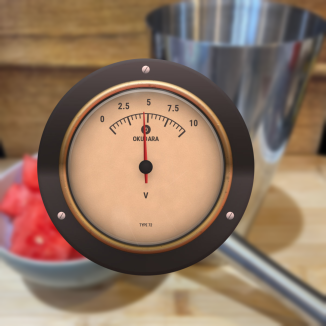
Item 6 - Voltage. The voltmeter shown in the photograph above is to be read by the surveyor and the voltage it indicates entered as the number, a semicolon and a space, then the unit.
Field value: 4.5; V
